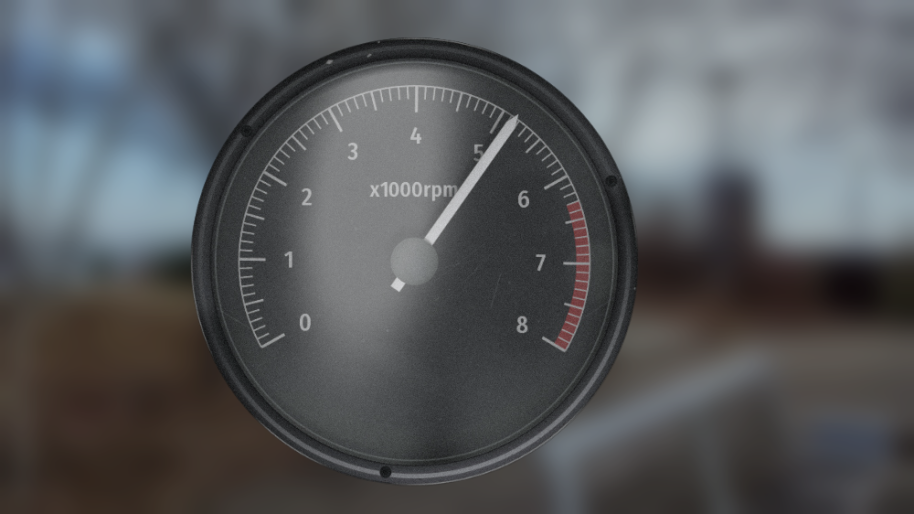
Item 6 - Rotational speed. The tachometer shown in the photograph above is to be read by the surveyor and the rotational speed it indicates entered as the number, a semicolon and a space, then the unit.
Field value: 5150; rpm
